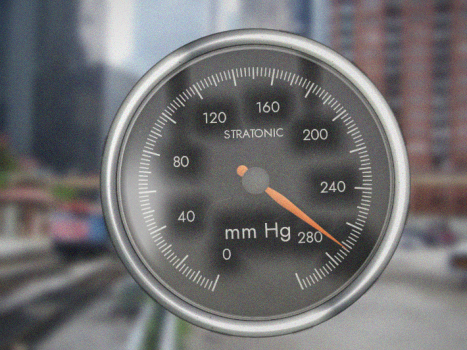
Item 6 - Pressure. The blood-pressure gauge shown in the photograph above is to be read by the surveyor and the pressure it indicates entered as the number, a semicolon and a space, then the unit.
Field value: 272; mmHg
